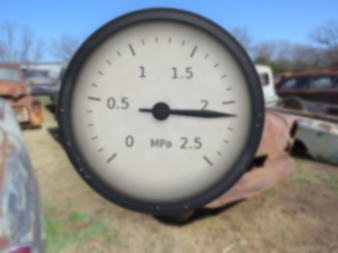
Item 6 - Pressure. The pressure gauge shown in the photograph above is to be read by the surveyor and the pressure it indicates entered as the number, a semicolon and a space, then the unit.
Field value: 2.1; MPa
